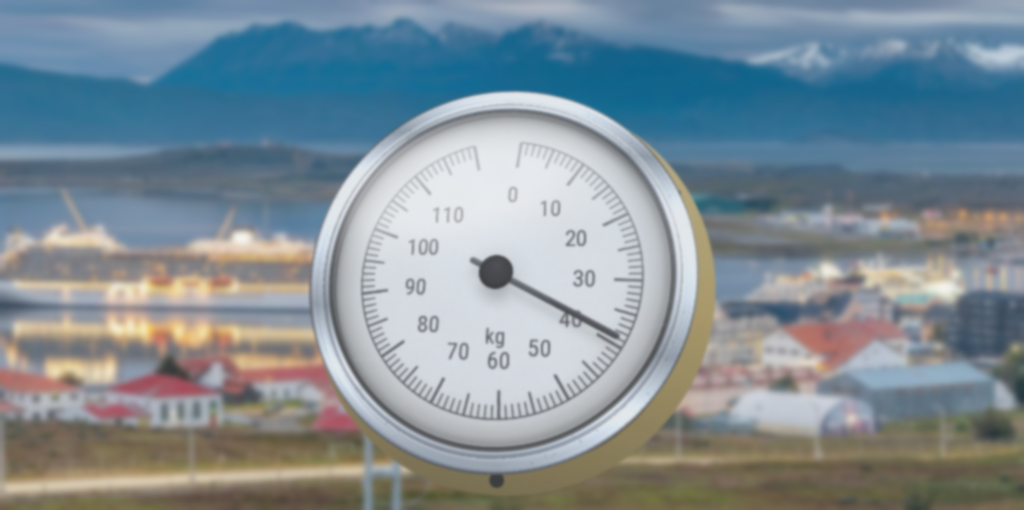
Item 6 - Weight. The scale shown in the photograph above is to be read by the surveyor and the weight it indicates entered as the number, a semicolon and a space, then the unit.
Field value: 39; kg
